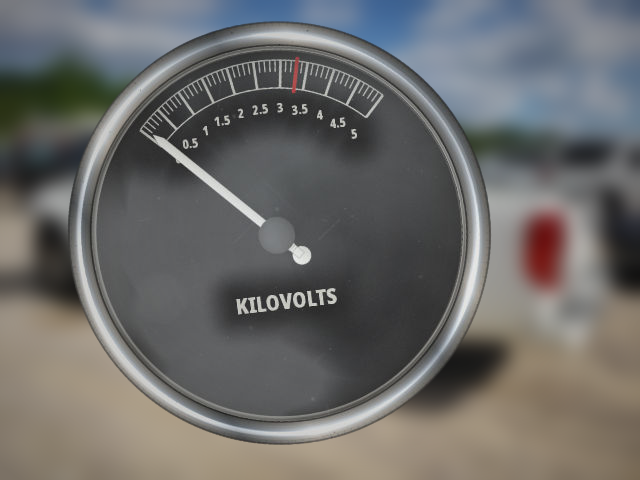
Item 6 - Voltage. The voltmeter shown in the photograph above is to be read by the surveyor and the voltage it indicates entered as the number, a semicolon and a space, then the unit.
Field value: 0.1; kV
